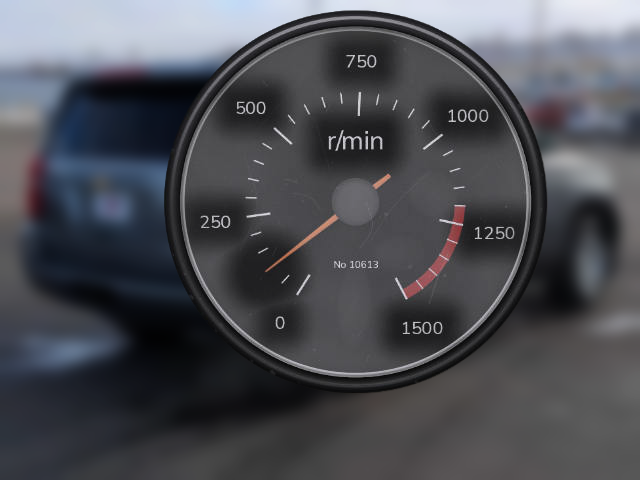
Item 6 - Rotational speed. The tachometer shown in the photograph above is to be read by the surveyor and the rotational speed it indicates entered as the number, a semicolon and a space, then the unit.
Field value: 100; rpm
